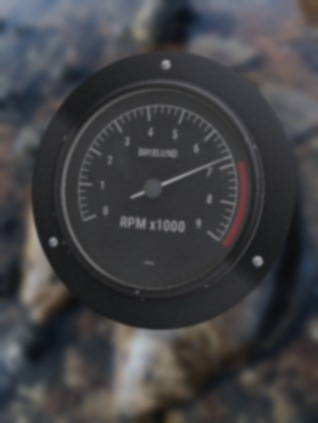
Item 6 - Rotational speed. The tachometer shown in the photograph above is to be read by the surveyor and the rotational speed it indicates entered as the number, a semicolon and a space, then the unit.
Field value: 6800; rpm
